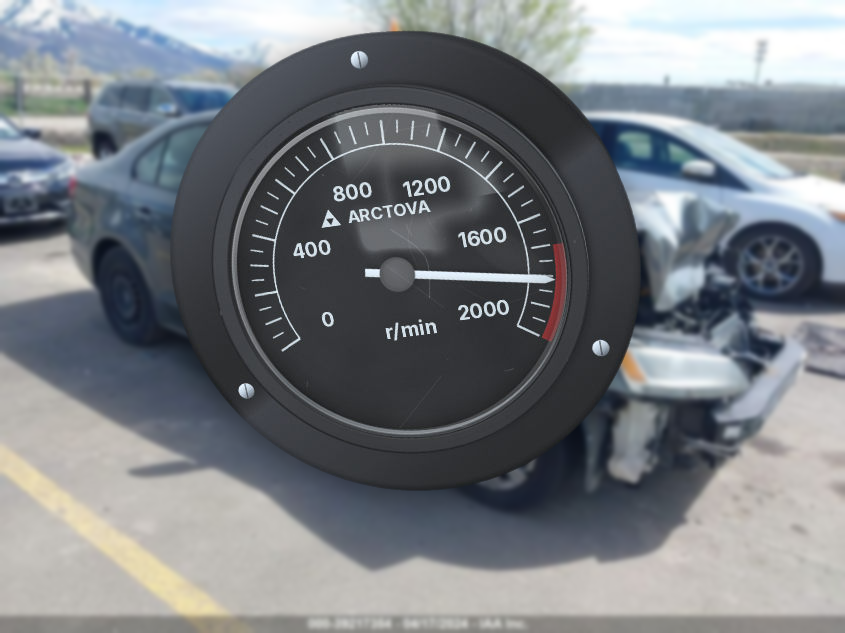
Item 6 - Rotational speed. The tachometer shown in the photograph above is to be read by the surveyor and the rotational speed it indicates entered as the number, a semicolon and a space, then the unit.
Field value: 1800; rpm
